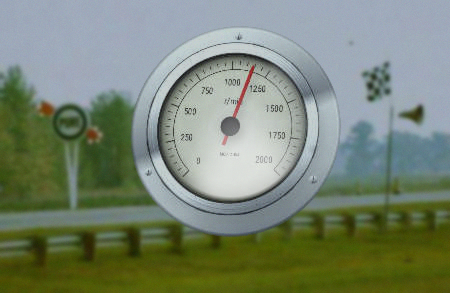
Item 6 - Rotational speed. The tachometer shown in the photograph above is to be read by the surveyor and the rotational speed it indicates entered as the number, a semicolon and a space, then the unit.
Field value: 1150; rpm
